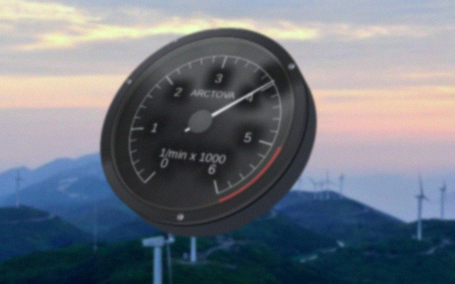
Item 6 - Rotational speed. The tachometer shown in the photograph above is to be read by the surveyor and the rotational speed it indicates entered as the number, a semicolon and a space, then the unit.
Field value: 4000; rpm
